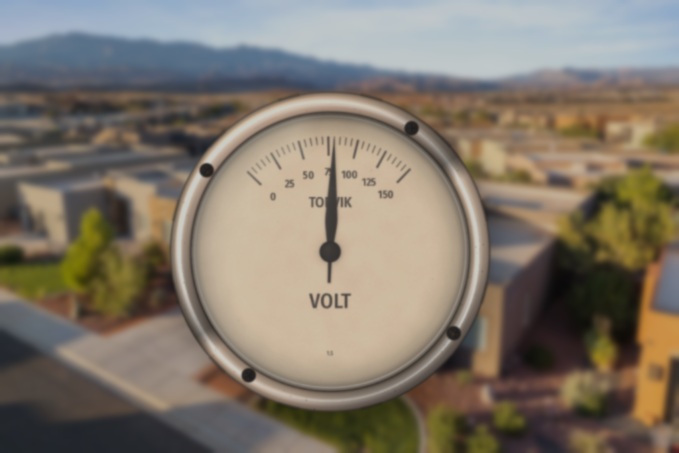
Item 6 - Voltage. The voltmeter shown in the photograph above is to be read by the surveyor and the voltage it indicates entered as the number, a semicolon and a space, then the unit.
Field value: 80; V
